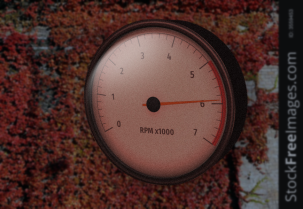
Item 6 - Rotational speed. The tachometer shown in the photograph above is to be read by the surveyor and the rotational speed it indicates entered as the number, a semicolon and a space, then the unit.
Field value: 5900; rpm
